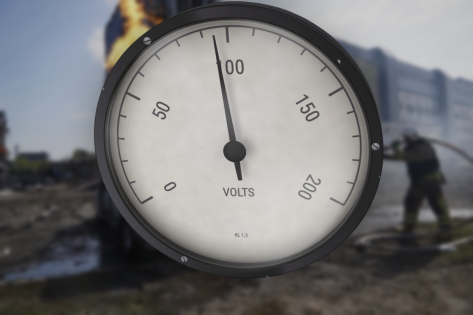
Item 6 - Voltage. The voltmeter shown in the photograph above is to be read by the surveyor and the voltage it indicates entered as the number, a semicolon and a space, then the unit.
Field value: 95; V
